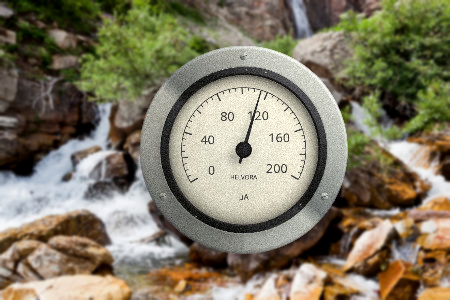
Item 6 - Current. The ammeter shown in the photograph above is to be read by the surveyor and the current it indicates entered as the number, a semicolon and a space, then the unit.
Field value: 115; µA
